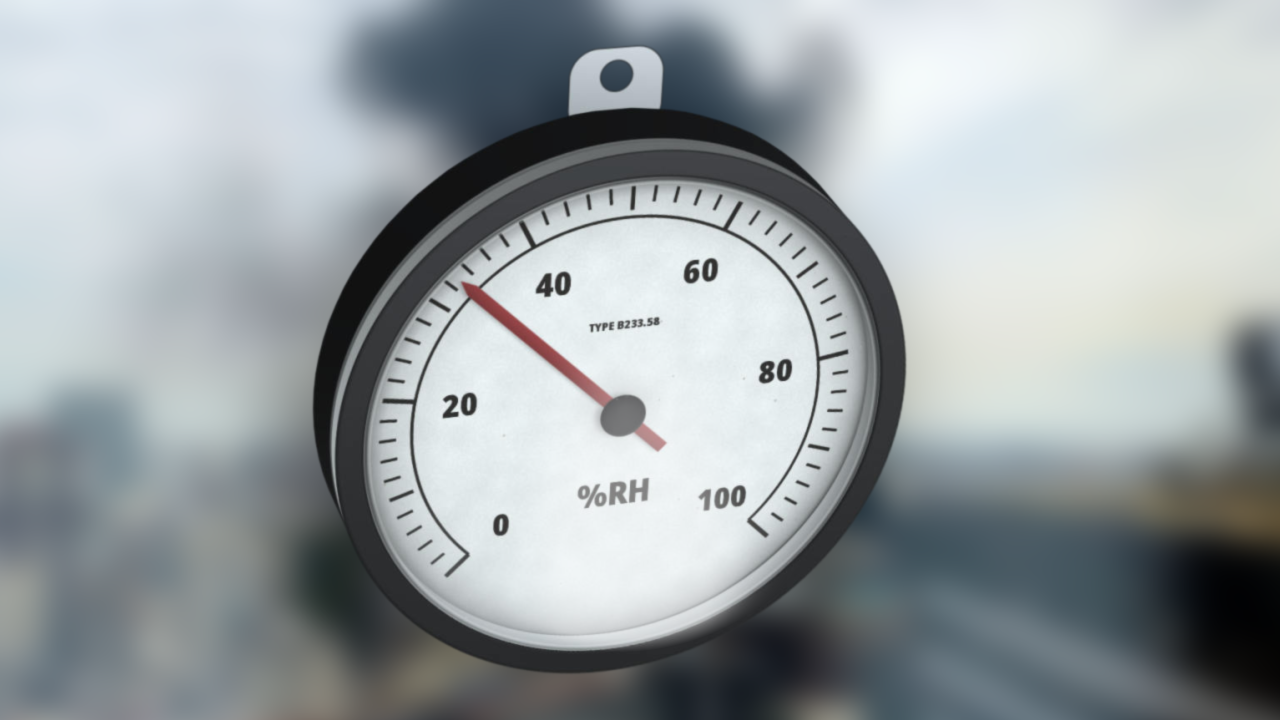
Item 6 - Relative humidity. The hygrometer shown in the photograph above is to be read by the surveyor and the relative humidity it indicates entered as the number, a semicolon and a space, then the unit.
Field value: 33; %
